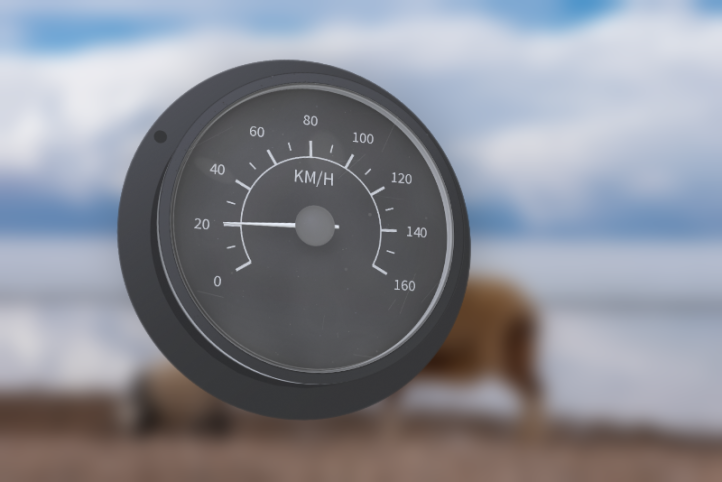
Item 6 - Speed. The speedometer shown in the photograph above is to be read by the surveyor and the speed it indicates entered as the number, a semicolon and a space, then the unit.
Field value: 20; km/h
